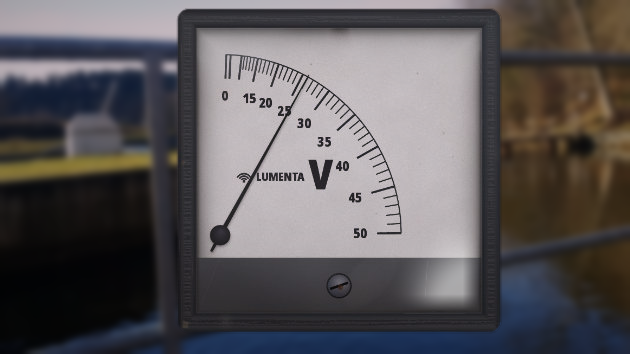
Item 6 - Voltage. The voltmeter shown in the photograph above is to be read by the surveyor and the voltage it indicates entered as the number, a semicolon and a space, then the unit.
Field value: 26; V
